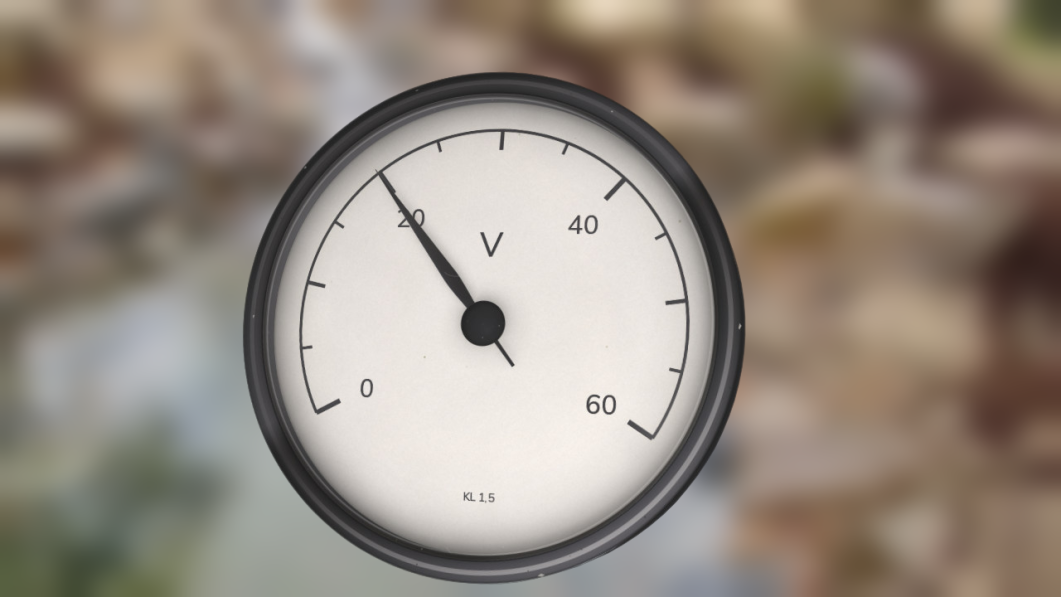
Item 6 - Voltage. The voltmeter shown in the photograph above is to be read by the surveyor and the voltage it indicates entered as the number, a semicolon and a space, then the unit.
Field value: 20; V
